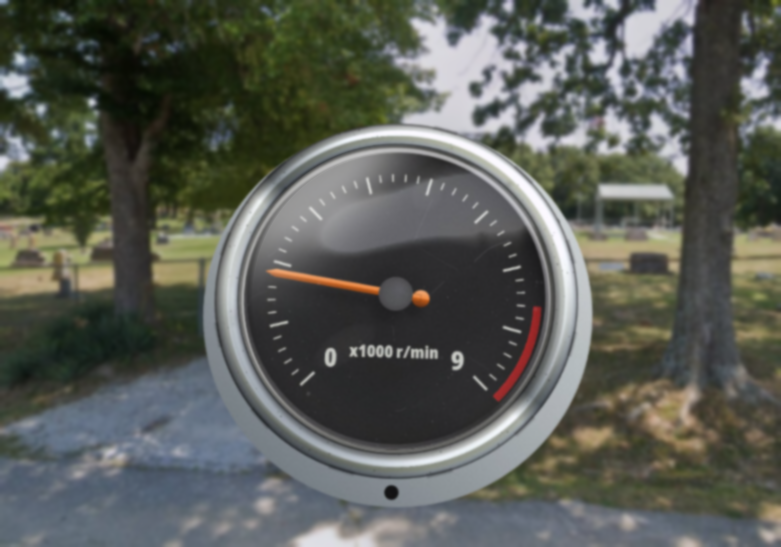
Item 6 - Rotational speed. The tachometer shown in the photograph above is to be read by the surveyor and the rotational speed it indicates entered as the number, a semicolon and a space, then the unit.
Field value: 1800; rpm
